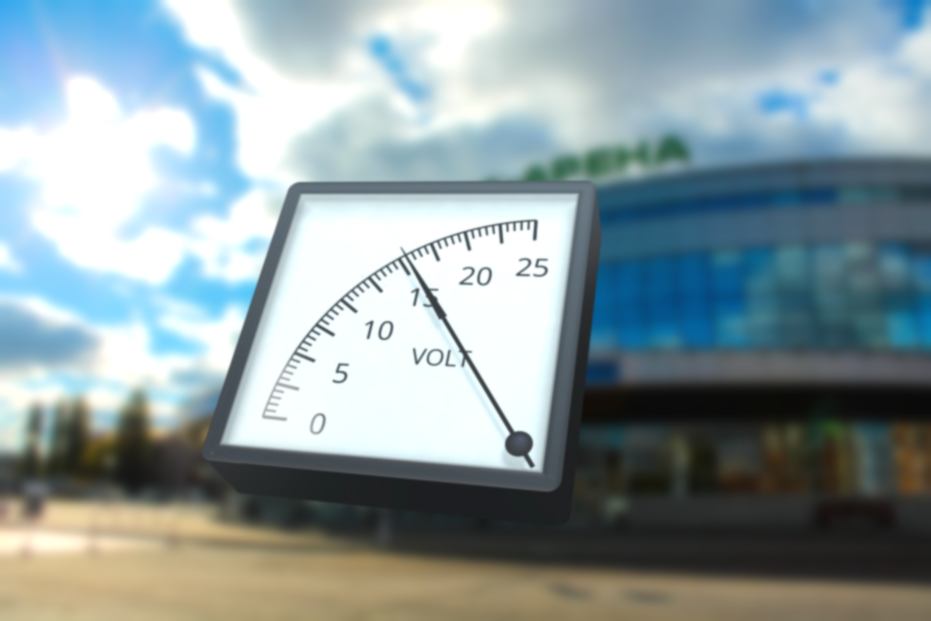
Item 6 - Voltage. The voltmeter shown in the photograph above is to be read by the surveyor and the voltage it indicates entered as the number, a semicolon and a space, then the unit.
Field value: 15.5; V
